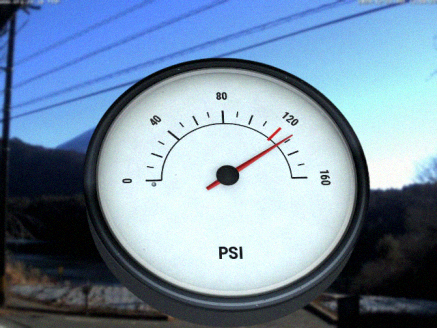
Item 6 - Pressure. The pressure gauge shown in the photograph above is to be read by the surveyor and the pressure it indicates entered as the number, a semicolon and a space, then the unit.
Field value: 130; psi
